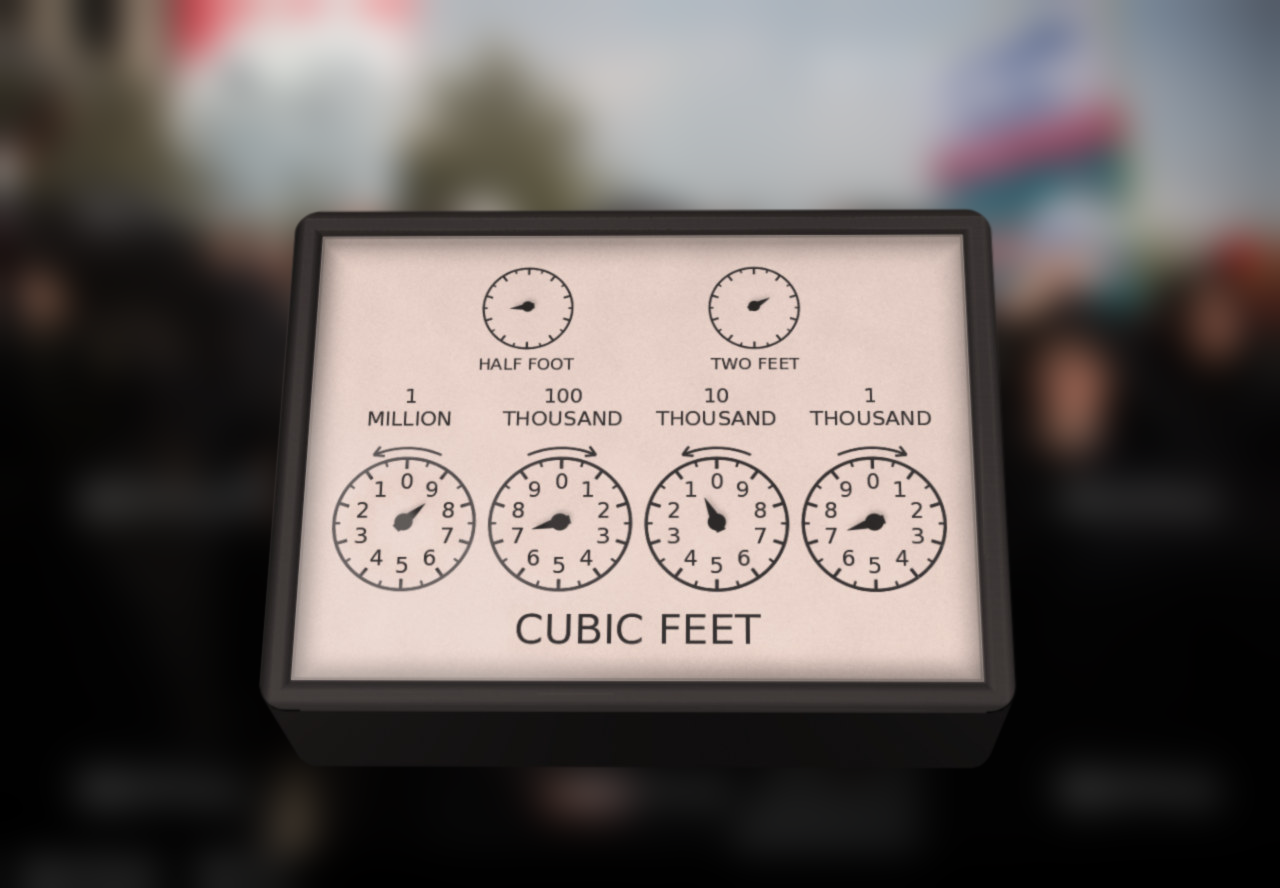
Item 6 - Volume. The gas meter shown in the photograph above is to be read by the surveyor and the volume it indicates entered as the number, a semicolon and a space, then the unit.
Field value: 870700; ft³
